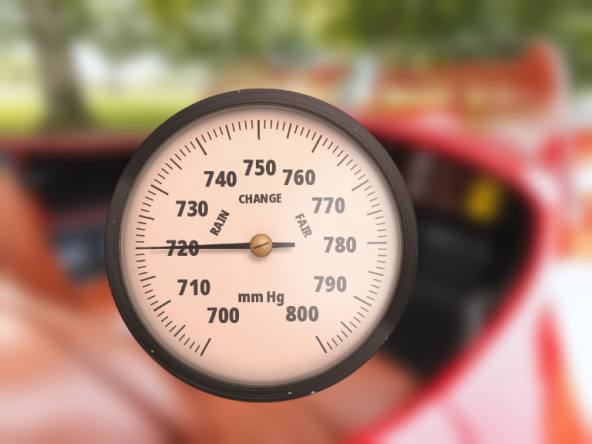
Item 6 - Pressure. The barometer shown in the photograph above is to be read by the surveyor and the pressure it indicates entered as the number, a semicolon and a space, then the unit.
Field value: 720; mmHg
